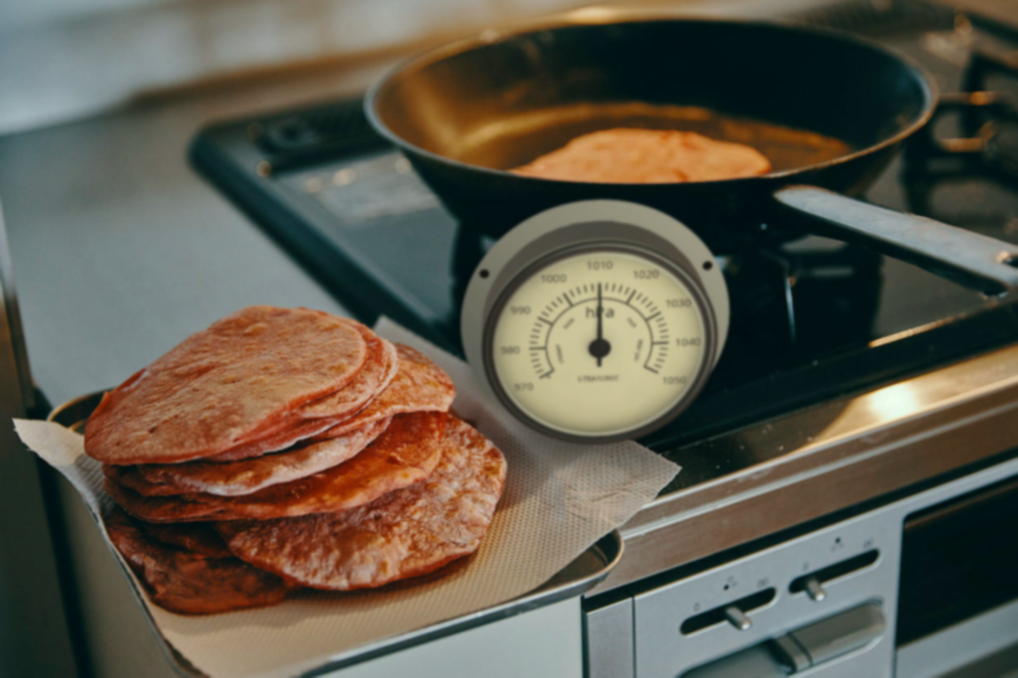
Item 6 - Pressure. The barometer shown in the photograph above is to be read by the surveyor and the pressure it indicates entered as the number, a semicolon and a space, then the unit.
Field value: 1010; hPa
